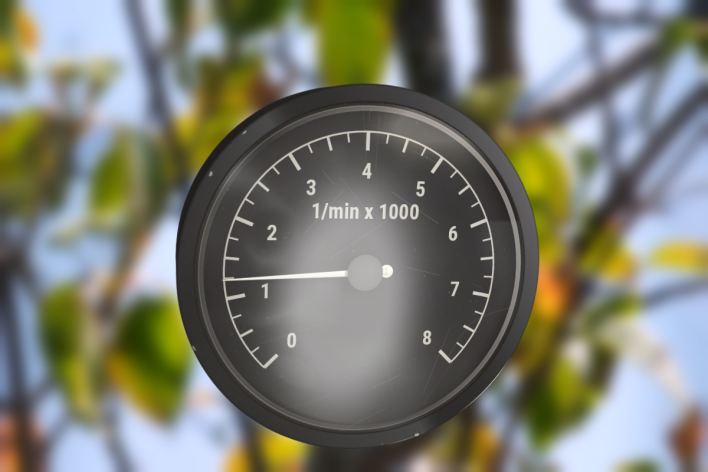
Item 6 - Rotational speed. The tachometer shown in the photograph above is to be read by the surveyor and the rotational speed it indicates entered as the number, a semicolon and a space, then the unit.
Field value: 1250; rpm
